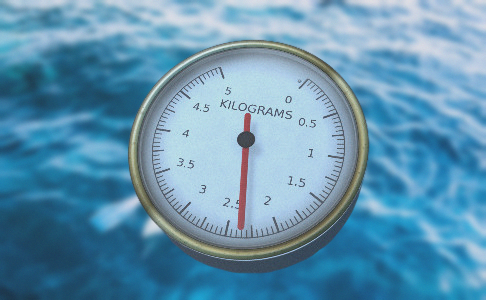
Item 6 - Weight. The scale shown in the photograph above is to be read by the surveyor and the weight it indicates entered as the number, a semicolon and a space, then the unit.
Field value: 2.35; kg
